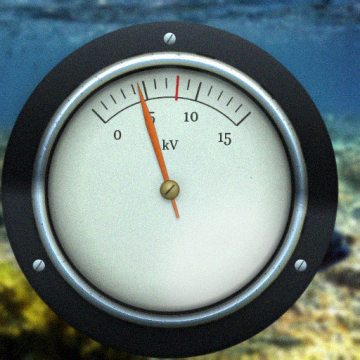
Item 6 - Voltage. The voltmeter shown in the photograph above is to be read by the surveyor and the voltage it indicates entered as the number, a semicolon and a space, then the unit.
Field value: 4.5; kV
